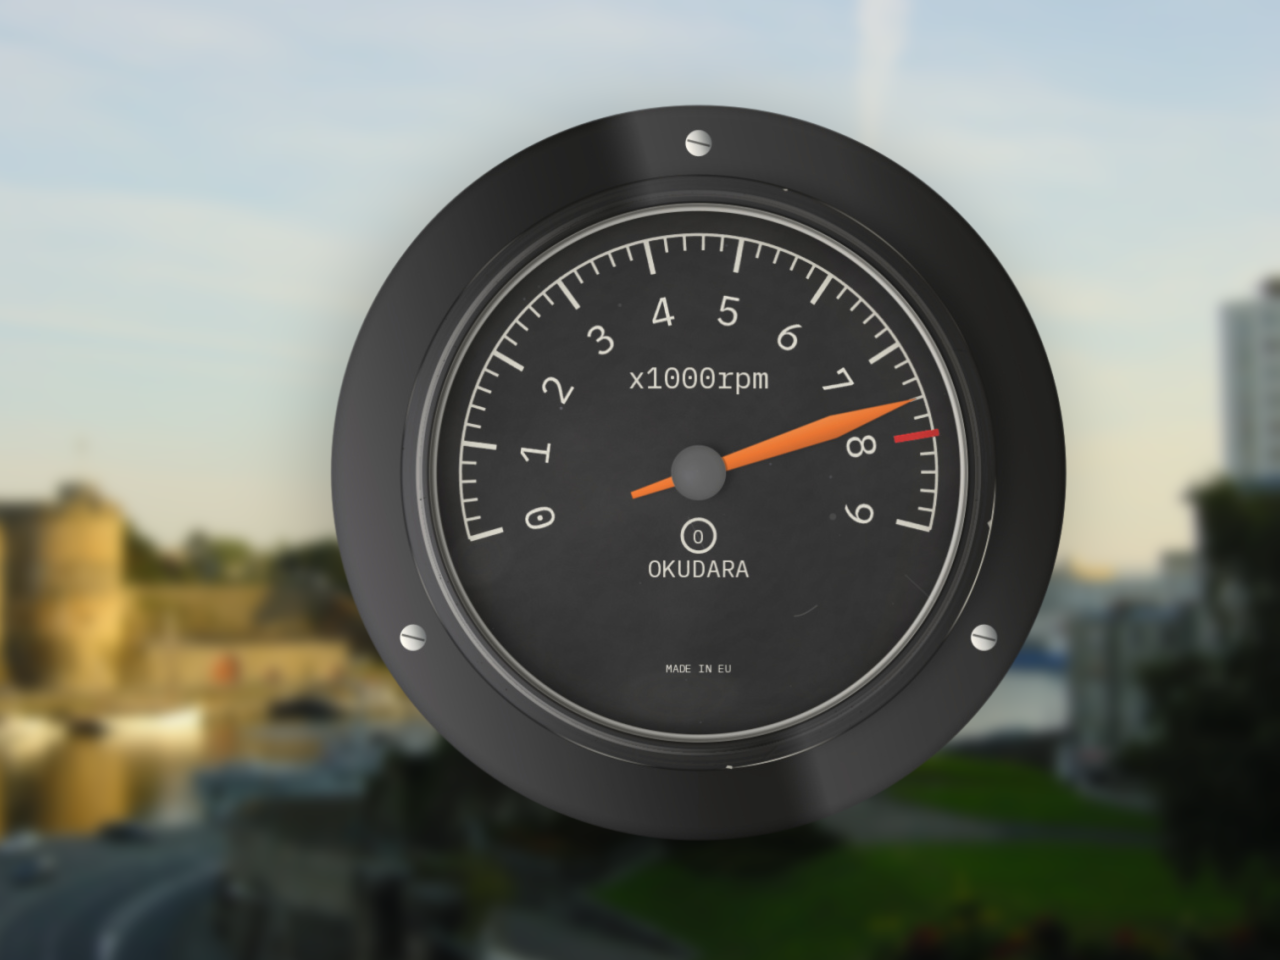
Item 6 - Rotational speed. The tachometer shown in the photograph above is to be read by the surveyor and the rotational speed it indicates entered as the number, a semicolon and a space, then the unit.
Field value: 7600; rpm
